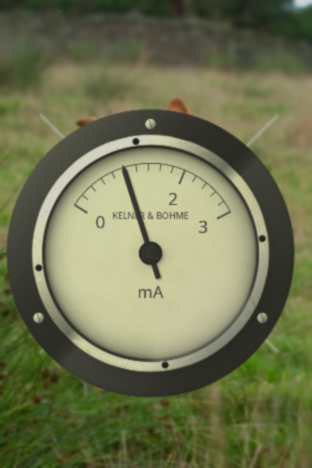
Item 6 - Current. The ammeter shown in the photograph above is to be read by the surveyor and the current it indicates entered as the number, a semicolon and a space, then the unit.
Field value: 1; mA
